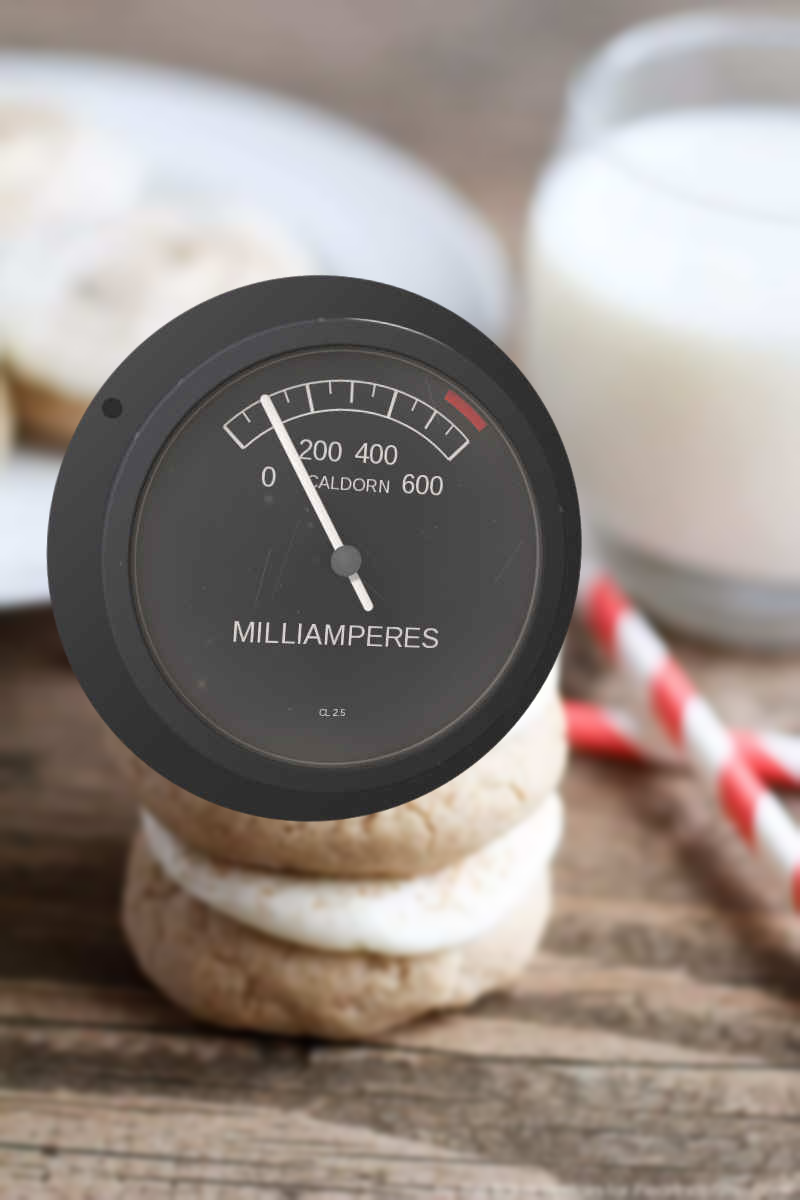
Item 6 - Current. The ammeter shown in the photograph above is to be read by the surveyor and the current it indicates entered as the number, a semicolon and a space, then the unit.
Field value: 100; mA
